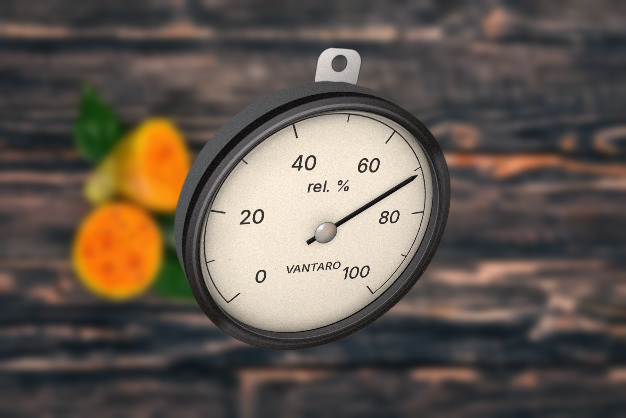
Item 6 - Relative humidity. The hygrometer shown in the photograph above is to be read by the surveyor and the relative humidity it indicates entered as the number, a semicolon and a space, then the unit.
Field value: 70; %
